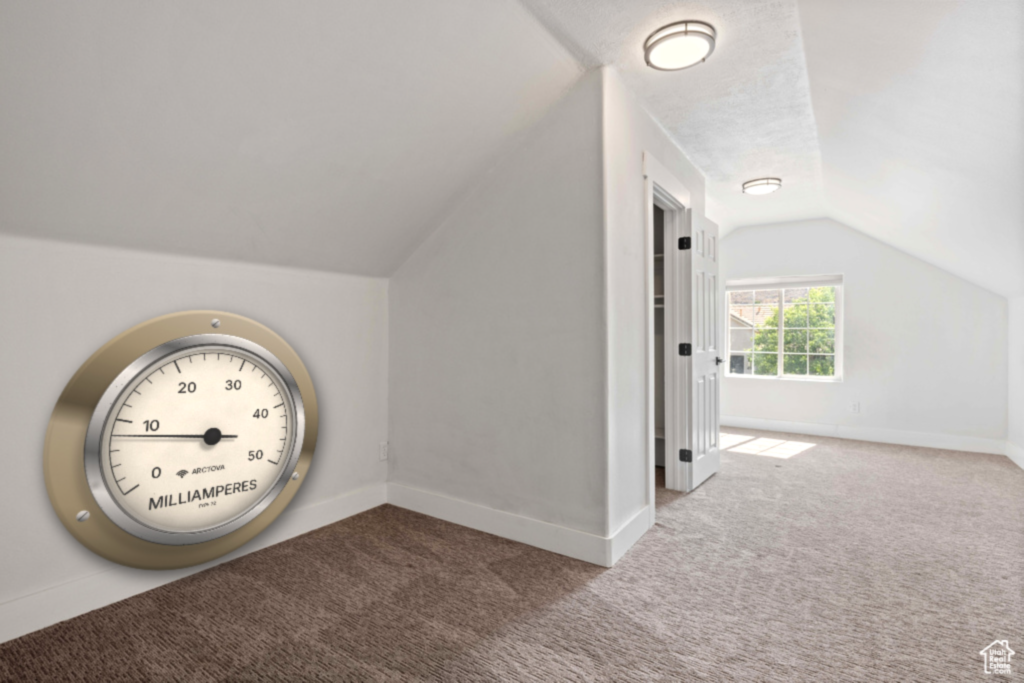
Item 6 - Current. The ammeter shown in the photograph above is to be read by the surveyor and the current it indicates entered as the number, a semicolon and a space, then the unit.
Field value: 8; mA
